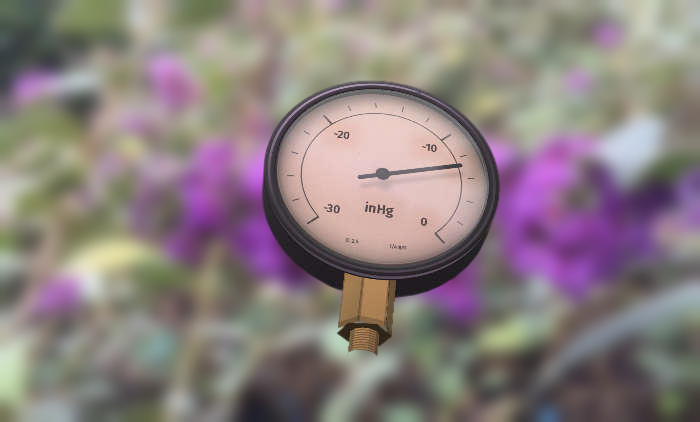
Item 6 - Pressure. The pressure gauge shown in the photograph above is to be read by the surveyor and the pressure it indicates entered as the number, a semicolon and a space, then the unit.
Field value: -7; inHg
